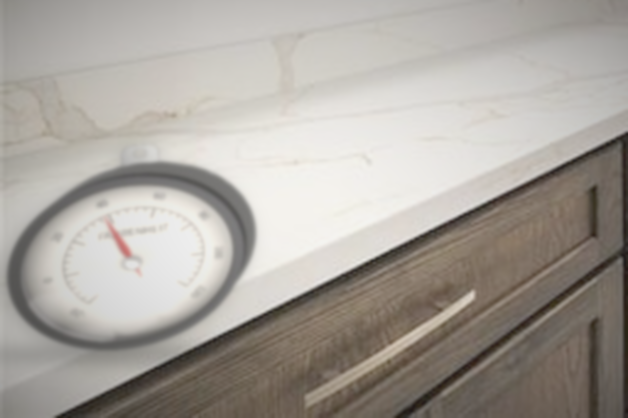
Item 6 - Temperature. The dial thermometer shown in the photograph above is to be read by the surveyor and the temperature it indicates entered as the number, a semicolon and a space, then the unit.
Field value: 40; °F
